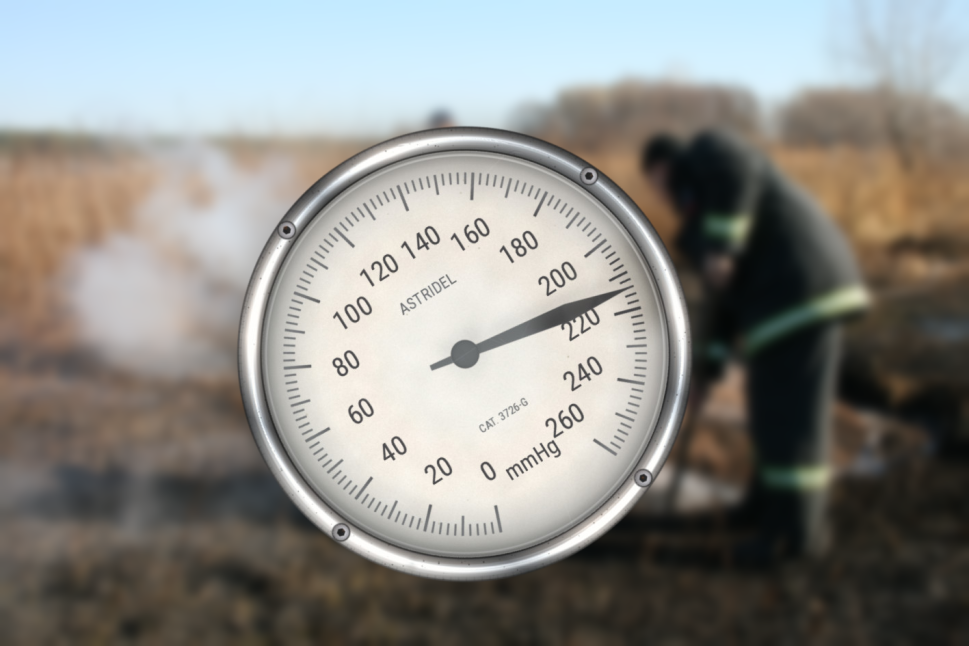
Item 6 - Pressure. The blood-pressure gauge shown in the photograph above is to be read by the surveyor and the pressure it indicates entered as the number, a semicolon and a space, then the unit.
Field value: 214; mmHg
